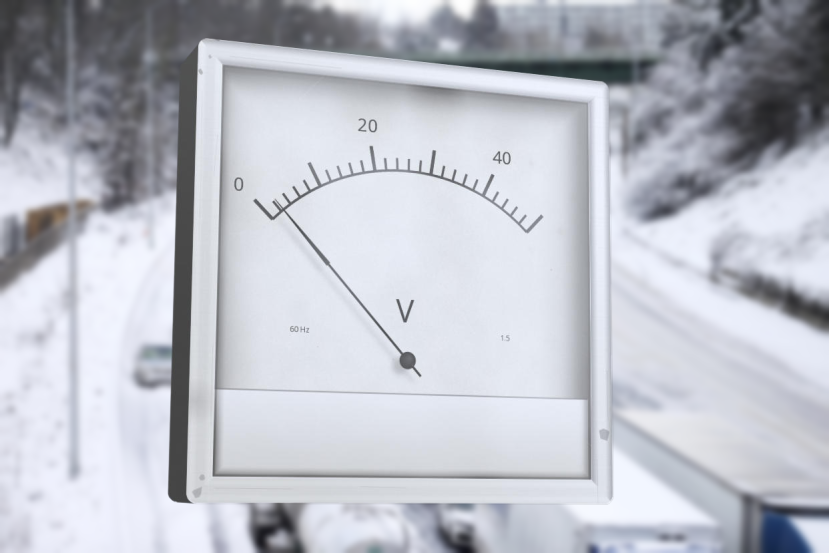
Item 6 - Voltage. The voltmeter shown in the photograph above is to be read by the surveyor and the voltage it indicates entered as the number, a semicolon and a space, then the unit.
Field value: 2; V
